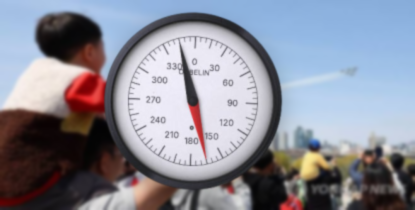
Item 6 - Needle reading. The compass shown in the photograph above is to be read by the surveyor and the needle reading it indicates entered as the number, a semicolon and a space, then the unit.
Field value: 165; °
